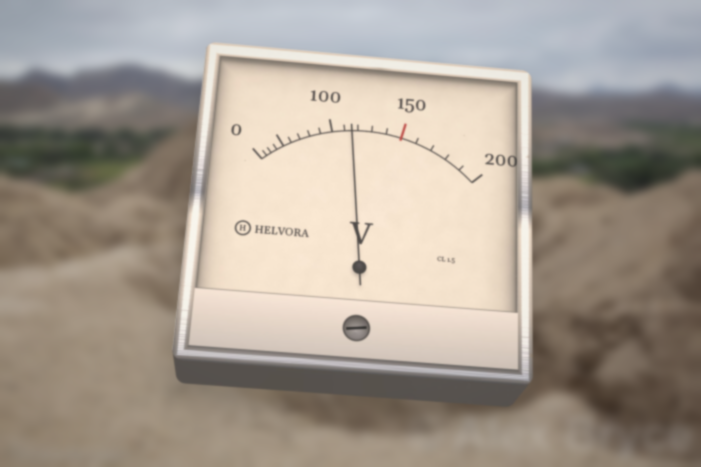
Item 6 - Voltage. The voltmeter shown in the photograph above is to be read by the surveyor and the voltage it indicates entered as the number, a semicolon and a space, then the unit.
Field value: 115; V
